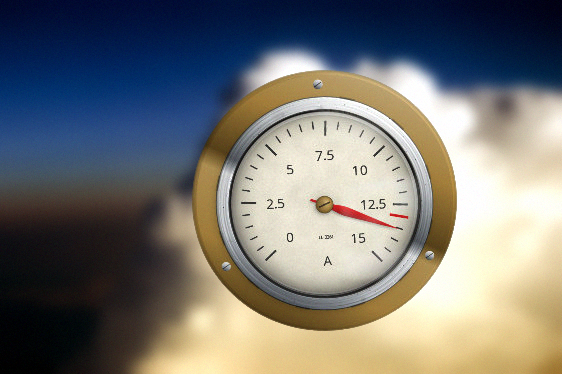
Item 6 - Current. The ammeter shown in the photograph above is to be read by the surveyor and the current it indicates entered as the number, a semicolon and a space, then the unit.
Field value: 13.5; A
